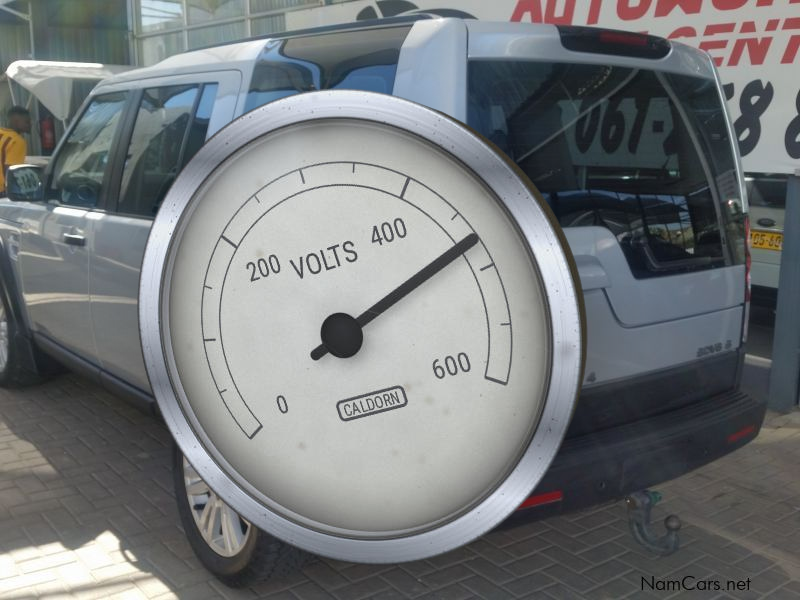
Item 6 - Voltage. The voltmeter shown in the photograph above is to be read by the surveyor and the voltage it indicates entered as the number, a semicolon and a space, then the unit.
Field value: 475; V
